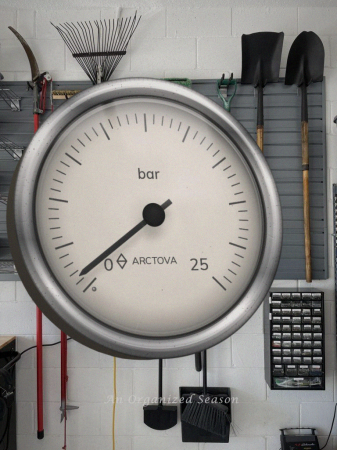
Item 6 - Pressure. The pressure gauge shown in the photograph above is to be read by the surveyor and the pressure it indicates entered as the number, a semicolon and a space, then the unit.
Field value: 0.75; bar
